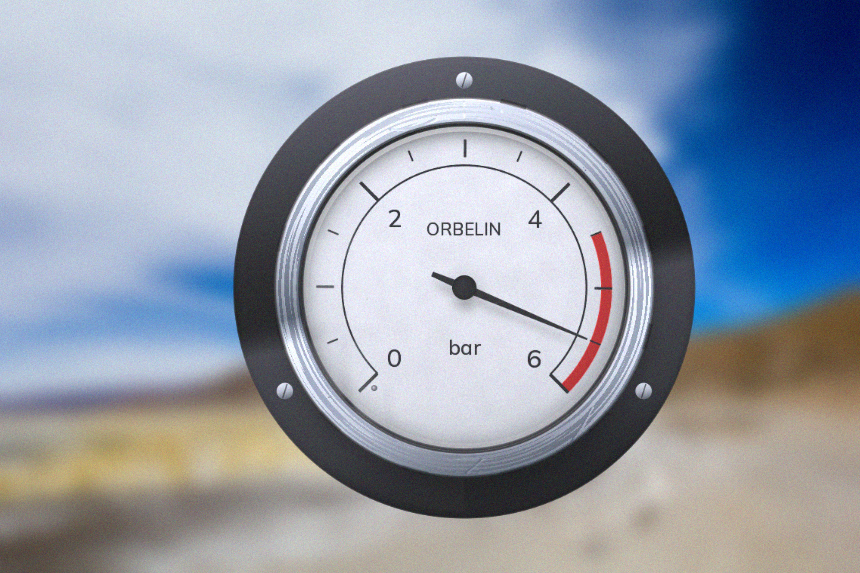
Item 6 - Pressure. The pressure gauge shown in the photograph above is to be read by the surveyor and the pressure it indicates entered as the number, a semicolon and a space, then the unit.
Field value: 5.5; bar
